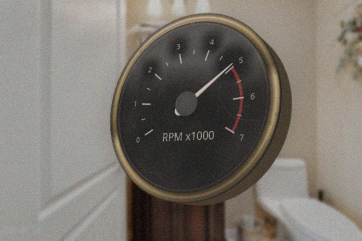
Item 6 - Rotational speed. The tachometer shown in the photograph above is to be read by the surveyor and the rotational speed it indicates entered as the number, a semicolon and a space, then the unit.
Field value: 5000; rpm
